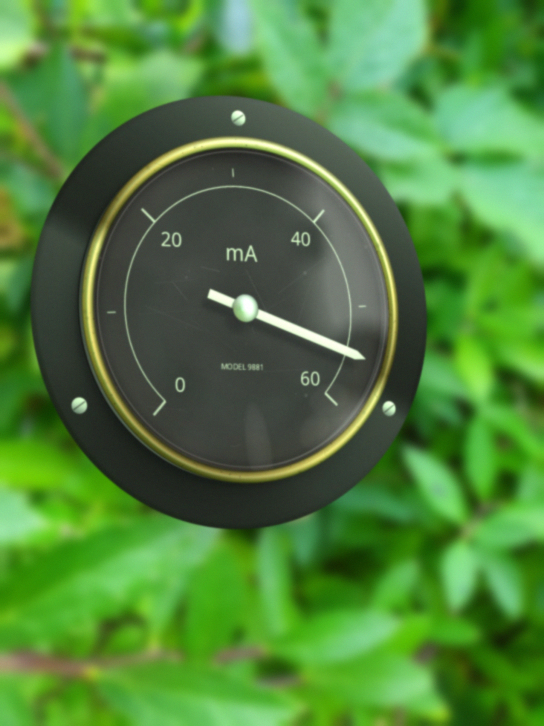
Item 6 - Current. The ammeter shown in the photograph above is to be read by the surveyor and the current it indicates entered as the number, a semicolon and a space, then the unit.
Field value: 55; mA
